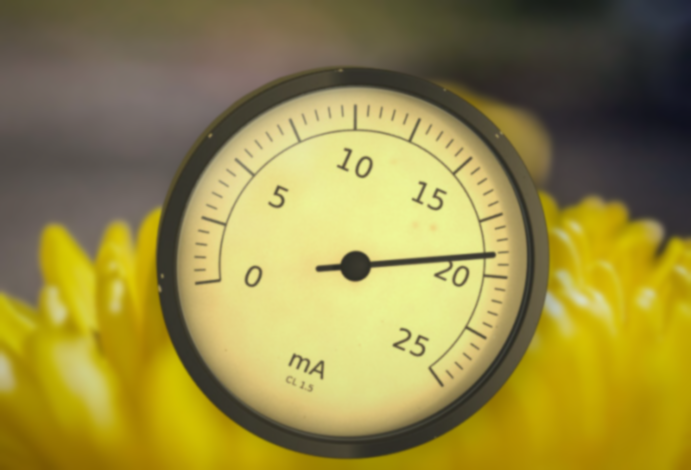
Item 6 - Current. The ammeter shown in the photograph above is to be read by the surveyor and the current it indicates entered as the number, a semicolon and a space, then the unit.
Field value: 19; mA
